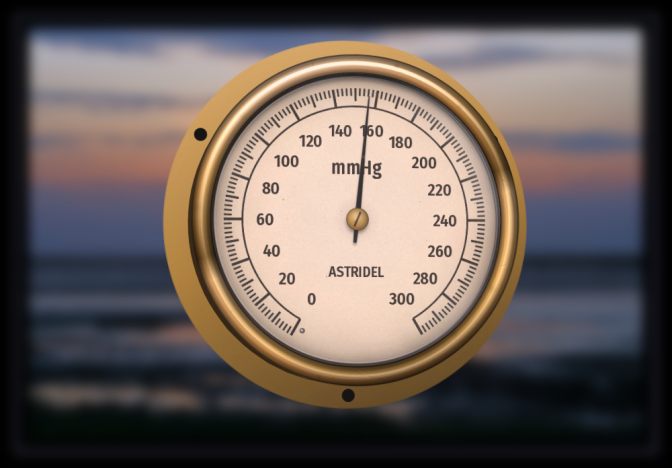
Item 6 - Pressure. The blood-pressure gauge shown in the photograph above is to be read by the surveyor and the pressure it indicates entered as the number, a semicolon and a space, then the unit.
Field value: 156; mmHg
